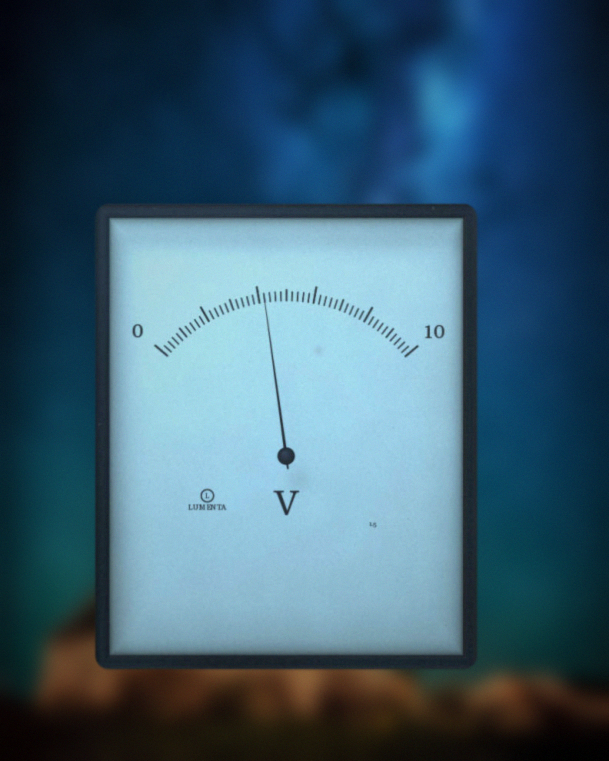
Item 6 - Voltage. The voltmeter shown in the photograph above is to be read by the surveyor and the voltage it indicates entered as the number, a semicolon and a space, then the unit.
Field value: 4.2; V
